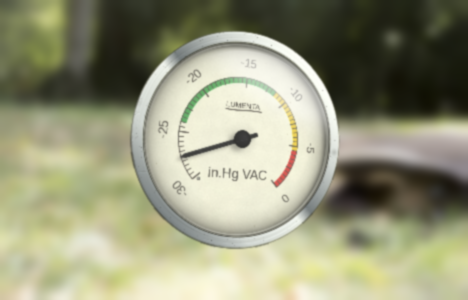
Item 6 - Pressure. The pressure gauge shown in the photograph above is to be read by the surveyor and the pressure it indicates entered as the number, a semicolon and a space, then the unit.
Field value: -27.5; inHg
